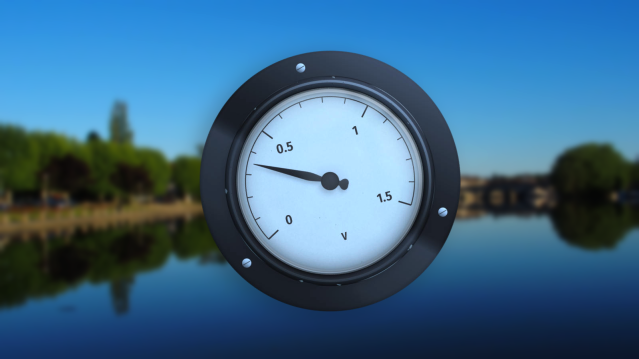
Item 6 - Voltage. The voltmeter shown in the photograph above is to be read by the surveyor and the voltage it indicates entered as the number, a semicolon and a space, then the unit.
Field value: 0.35; V
